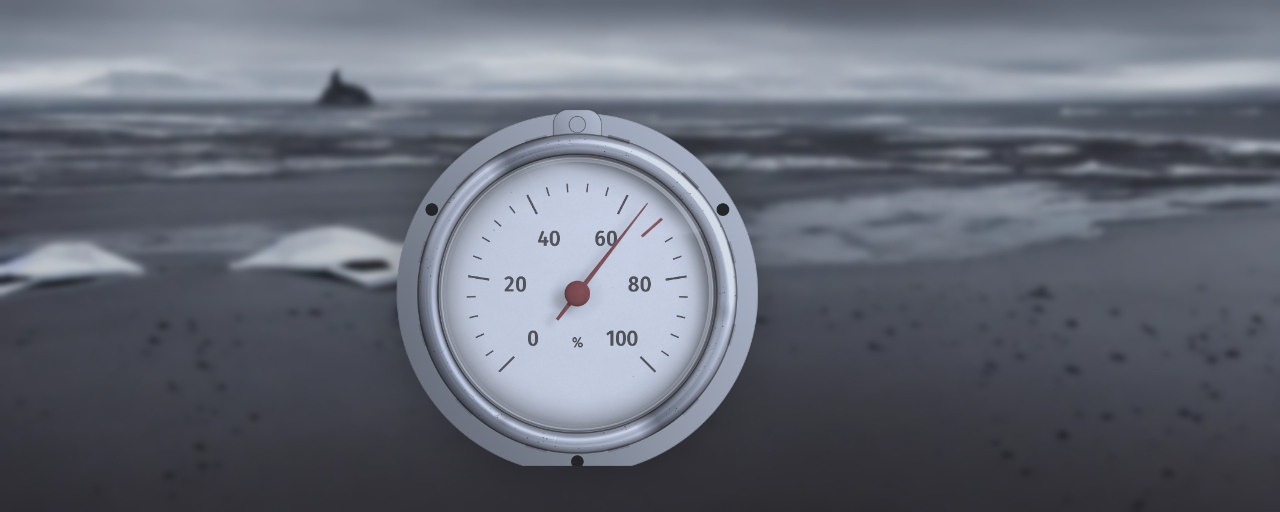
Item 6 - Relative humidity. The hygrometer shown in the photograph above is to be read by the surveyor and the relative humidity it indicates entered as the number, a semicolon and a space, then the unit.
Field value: 64; %
